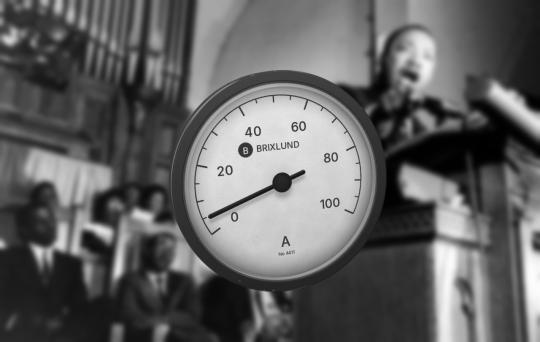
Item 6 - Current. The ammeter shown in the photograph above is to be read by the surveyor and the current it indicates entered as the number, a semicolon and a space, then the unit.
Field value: 5; A
